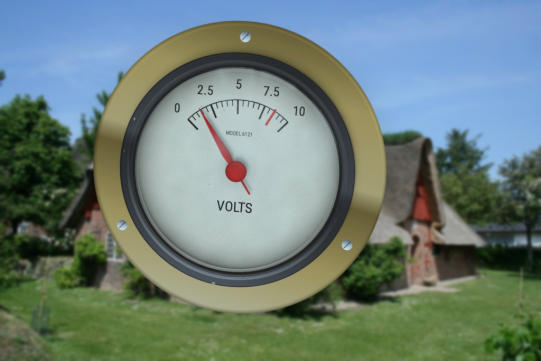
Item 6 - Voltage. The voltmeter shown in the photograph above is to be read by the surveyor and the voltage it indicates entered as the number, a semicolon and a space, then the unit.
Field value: 1.5; V
